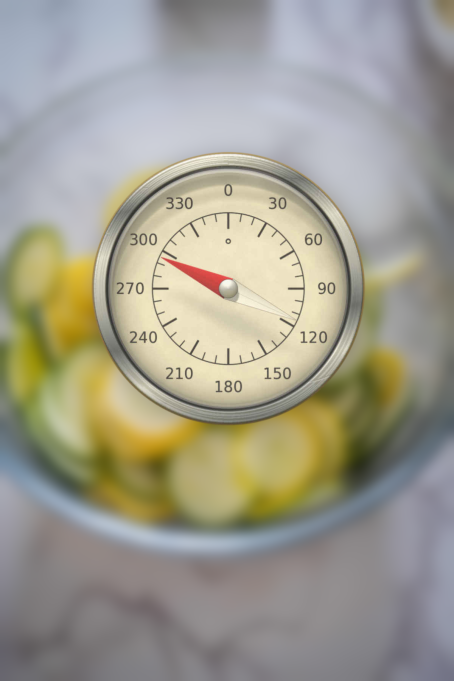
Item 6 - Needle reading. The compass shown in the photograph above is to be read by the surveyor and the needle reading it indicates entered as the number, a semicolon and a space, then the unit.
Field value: 295; °
